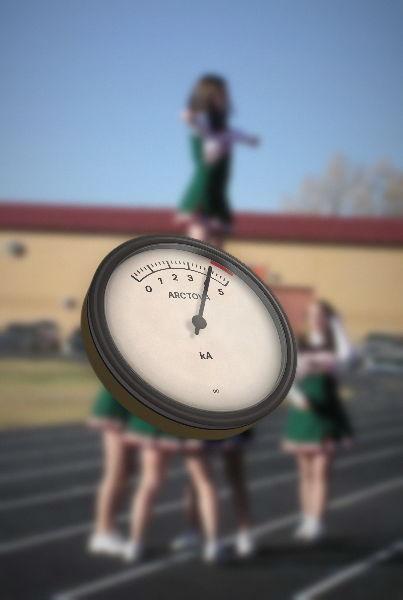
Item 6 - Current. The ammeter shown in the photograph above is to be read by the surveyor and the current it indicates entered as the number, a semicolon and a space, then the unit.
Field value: 4; kA
